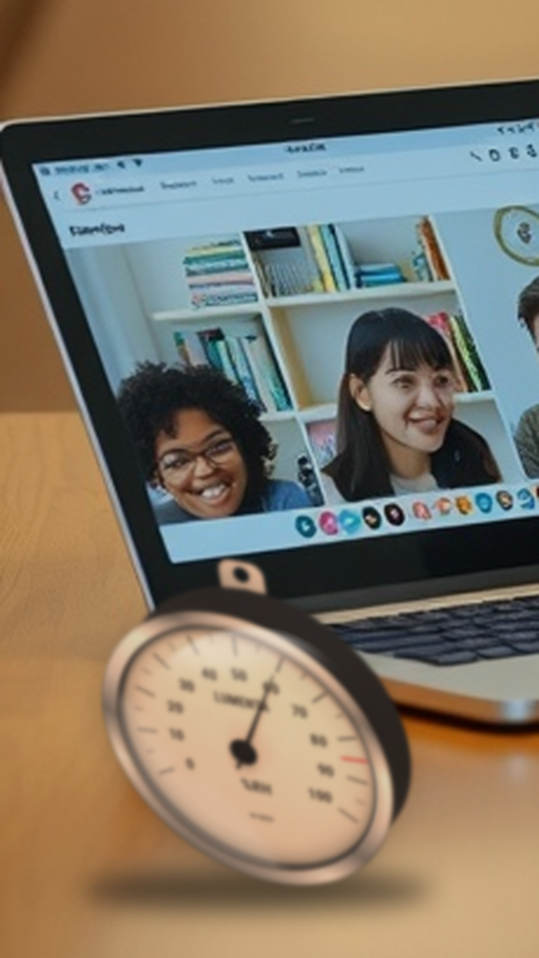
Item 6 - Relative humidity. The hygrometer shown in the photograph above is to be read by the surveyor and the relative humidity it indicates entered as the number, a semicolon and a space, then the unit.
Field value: 60; %
